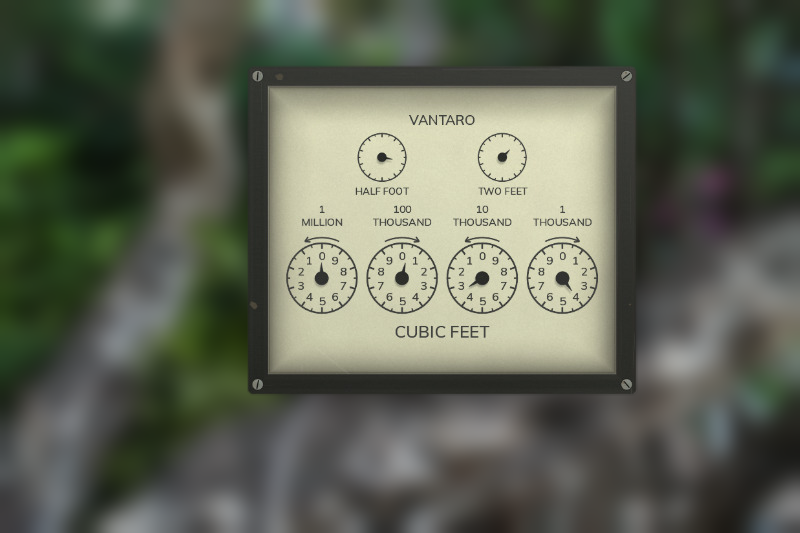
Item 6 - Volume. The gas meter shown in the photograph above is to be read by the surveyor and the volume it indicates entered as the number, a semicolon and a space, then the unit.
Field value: 3400; ft³
